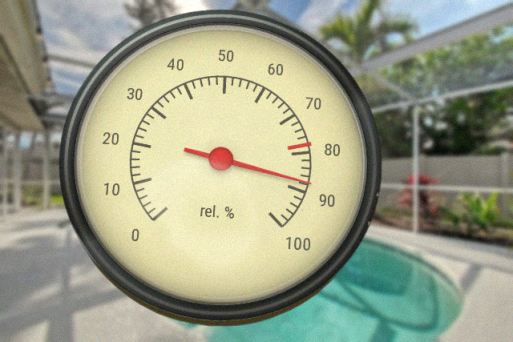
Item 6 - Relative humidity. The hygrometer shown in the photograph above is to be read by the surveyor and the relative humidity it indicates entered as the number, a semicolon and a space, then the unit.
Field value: 88; %
